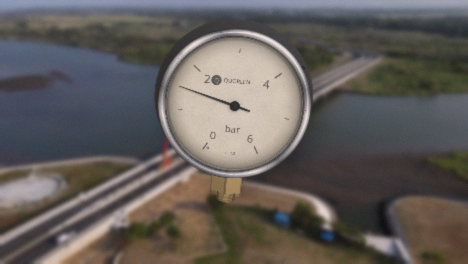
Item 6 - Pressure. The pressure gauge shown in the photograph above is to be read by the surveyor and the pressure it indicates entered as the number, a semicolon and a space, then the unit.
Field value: 1.5; bar
